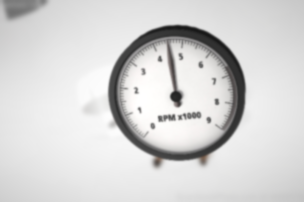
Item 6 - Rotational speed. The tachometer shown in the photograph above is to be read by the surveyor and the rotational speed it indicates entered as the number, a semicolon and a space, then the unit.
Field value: 4500; rpm
